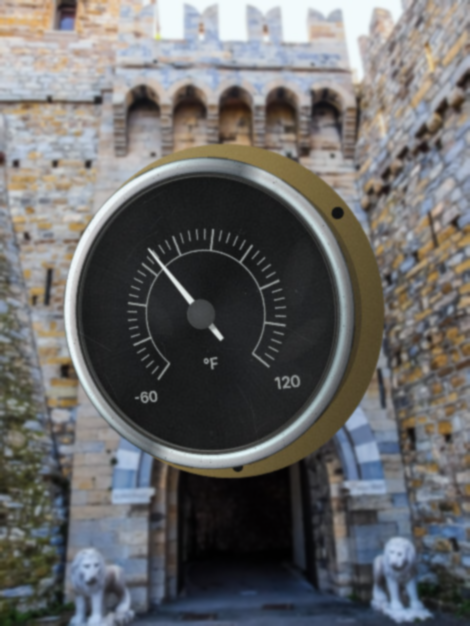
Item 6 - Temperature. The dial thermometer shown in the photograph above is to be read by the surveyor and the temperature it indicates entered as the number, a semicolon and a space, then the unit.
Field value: 8; °F
